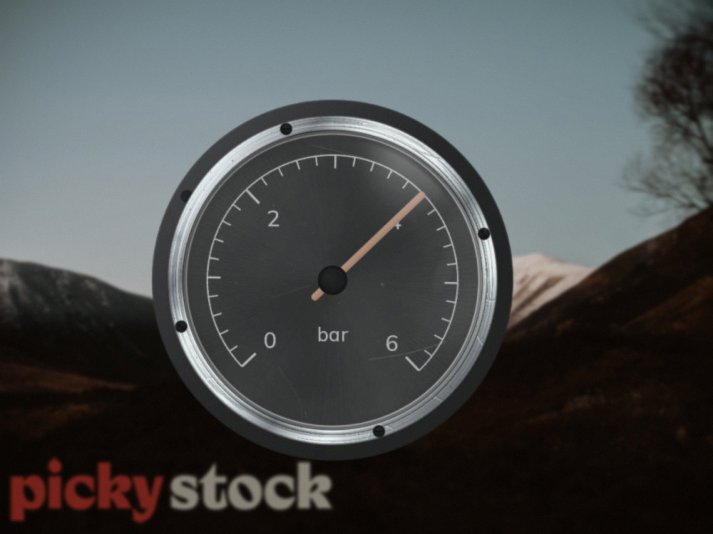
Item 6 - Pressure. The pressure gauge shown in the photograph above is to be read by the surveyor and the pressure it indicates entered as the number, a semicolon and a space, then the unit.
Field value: 4; bar
